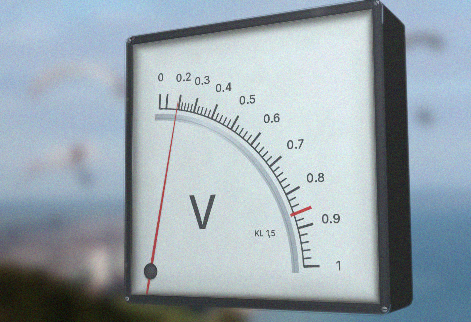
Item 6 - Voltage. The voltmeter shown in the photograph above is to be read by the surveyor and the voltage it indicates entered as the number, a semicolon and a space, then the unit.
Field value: 0.2; V
